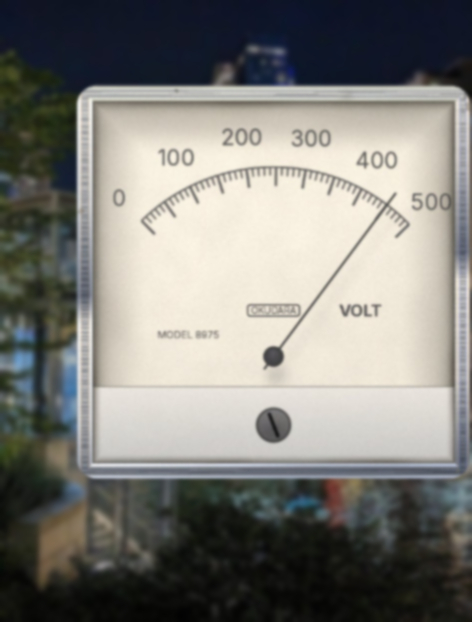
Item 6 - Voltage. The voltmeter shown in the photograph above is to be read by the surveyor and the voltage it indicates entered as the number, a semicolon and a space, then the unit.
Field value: 450; V
